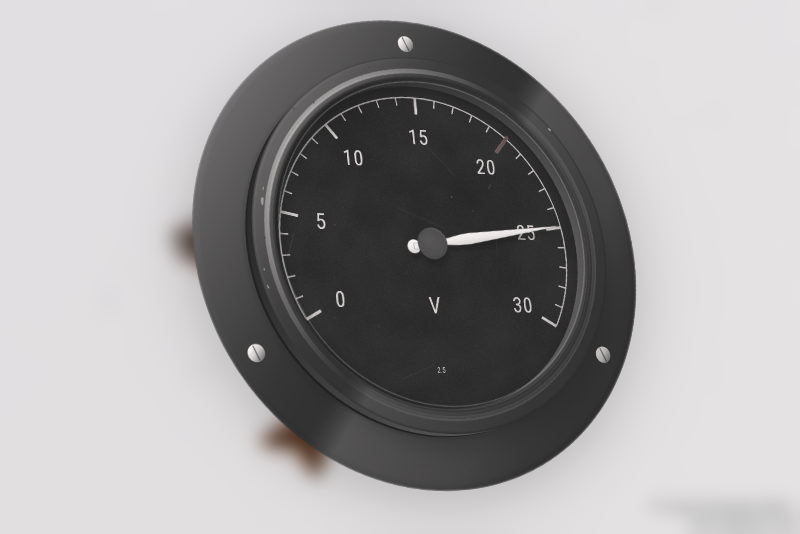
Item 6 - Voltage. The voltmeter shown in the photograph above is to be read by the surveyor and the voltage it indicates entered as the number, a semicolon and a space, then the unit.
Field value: 25; V
